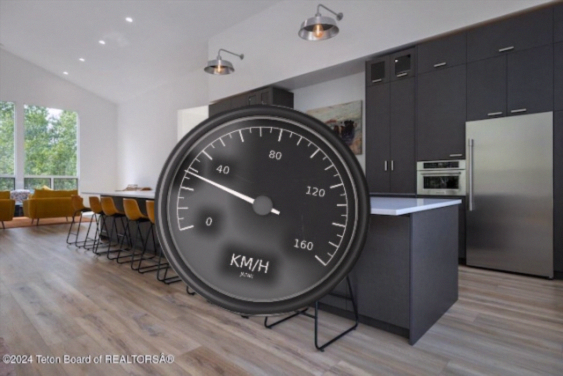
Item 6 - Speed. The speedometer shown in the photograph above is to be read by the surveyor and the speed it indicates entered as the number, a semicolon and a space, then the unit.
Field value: 27.5; km/h
